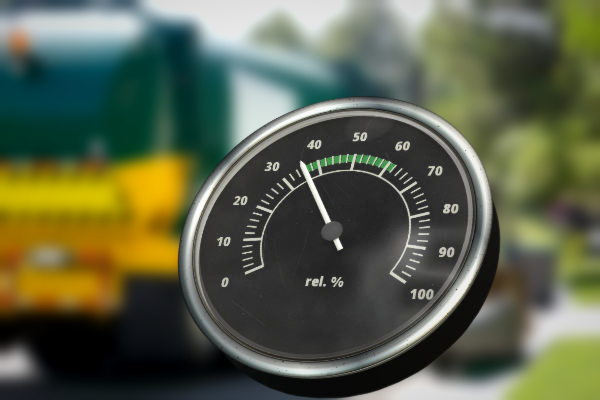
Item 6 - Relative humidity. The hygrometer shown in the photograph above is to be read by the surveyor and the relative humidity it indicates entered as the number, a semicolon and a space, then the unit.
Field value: 36; %
